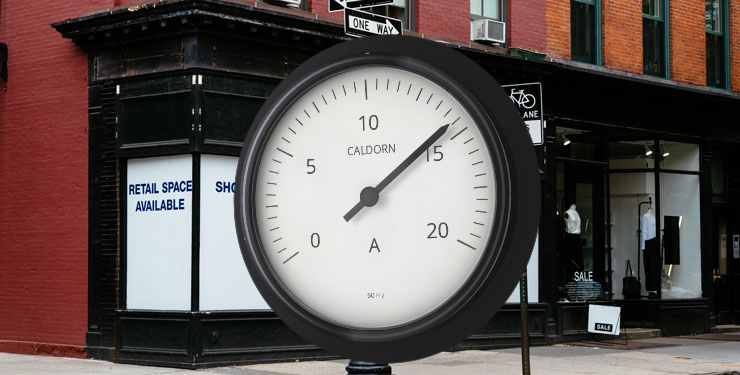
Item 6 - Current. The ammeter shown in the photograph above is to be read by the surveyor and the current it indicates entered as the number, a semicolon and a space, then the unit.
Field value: 14.5; A
